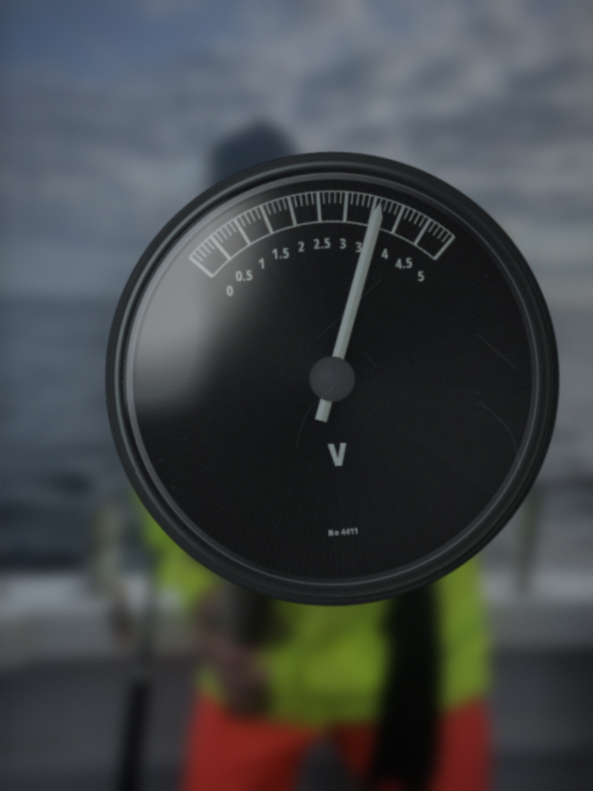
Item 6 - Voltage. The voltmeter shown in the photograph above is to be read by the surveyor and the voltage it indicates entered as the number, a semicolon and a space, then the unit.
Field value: 3.6; V
